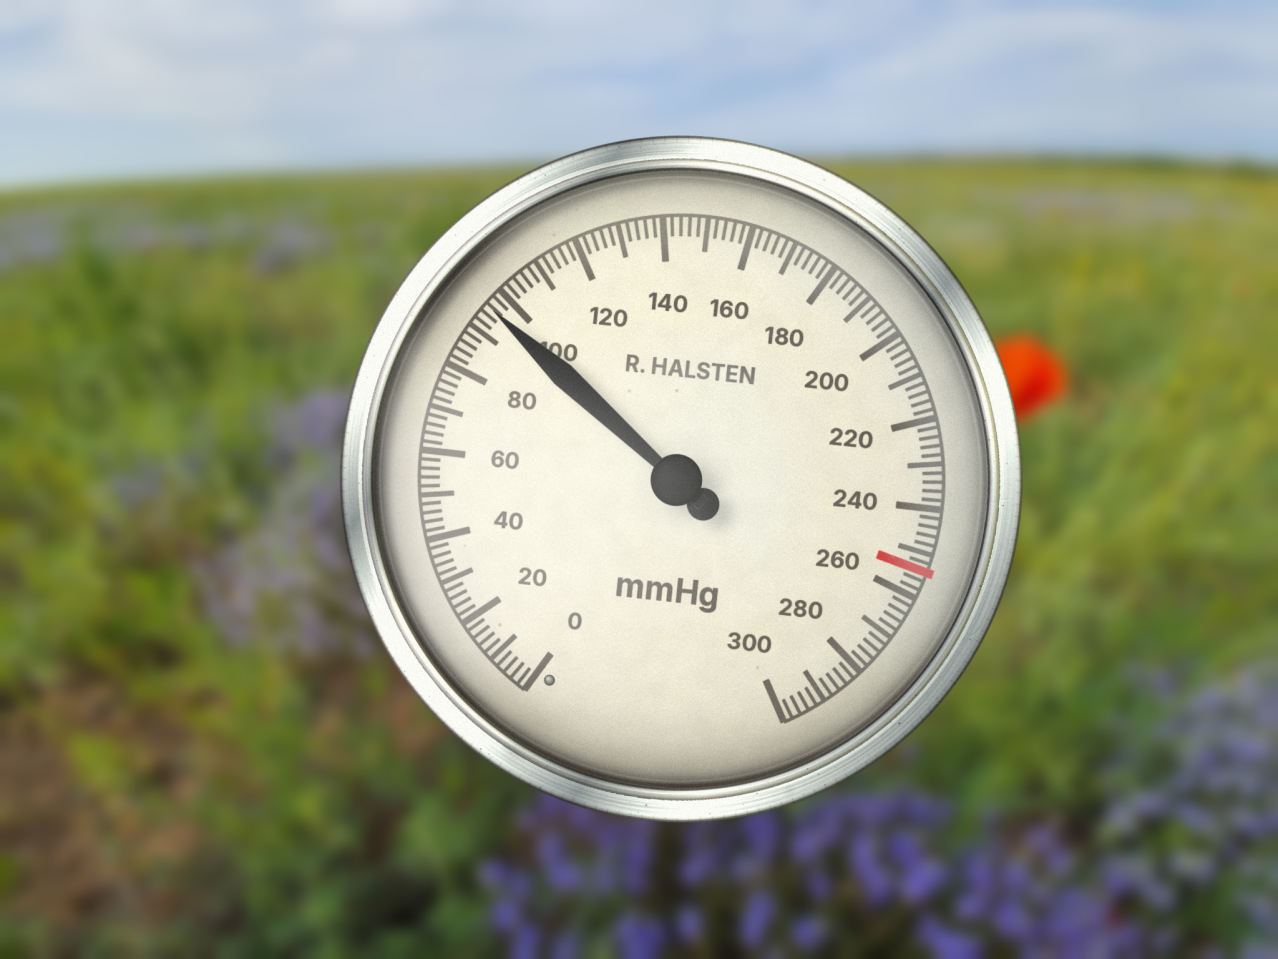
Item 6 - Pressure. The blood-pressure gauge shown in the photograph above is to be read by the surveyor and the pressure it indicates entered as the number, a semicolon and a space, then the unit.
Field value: 96; mmHg
